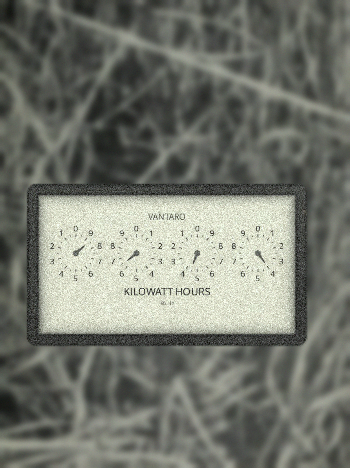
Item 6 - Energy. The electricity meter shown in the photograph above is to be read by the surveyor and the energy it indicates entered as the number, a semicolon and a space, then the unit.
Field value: 8644; kWh
